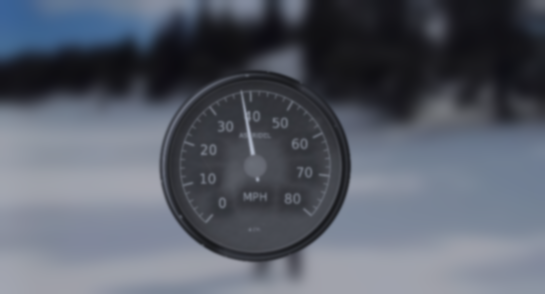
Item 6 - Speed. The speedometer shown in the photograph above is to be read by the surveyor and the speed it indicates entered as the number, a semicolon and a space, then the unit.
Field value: 38; mph
